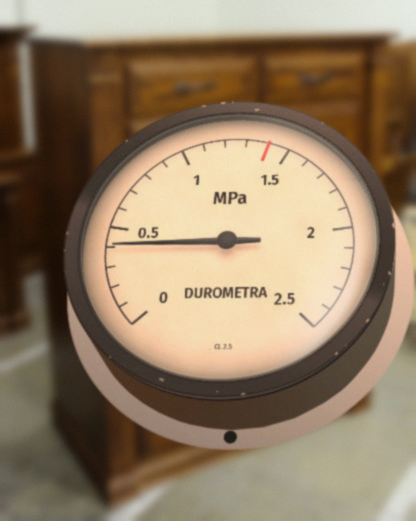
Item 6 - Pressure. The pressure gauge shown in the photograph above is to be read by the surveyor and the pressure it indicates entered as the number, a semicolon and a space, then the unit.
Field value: 0.4; MPa
